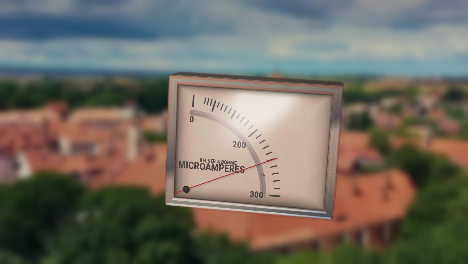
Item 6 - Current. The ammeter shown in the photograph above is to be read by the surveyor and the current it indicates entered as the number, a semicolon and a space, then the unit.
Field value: 250; µA
